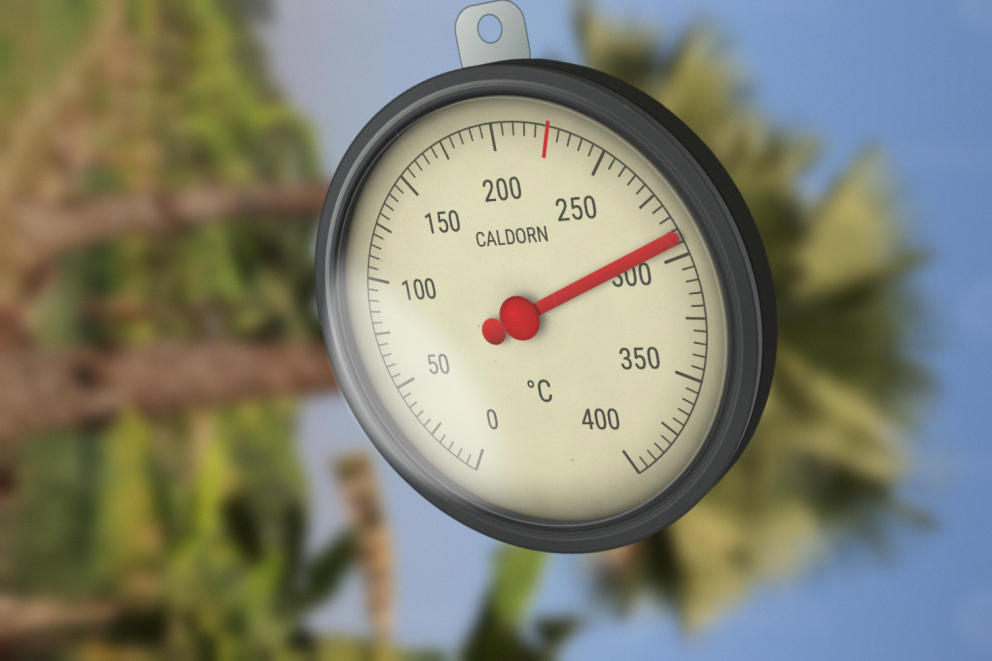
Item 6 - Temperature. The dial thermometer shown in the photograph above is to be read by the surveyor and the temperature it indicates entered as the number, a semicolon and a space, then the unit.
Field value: 292.5; °C
